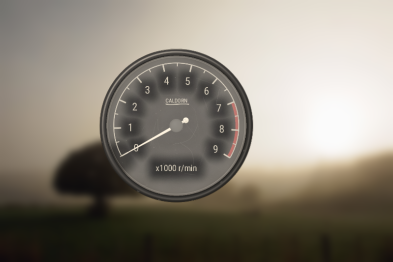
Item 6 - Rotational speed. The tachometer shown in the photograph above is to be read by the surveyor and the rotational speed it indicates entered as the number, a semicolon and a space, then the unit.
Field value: 0; rpm
